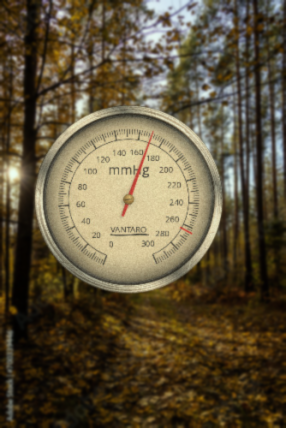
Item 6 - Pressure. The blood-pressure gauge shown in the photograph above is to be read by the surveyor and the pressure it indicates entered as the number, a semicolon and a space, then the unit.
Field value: 170; mmHg
